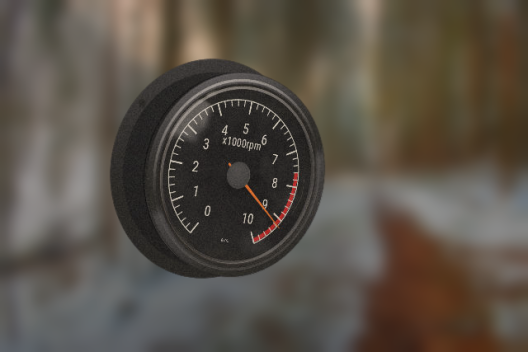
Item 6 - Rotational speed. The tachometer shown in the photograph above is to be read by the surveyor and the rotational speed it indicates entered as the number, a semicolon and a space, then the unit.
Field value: 9200; rpm
